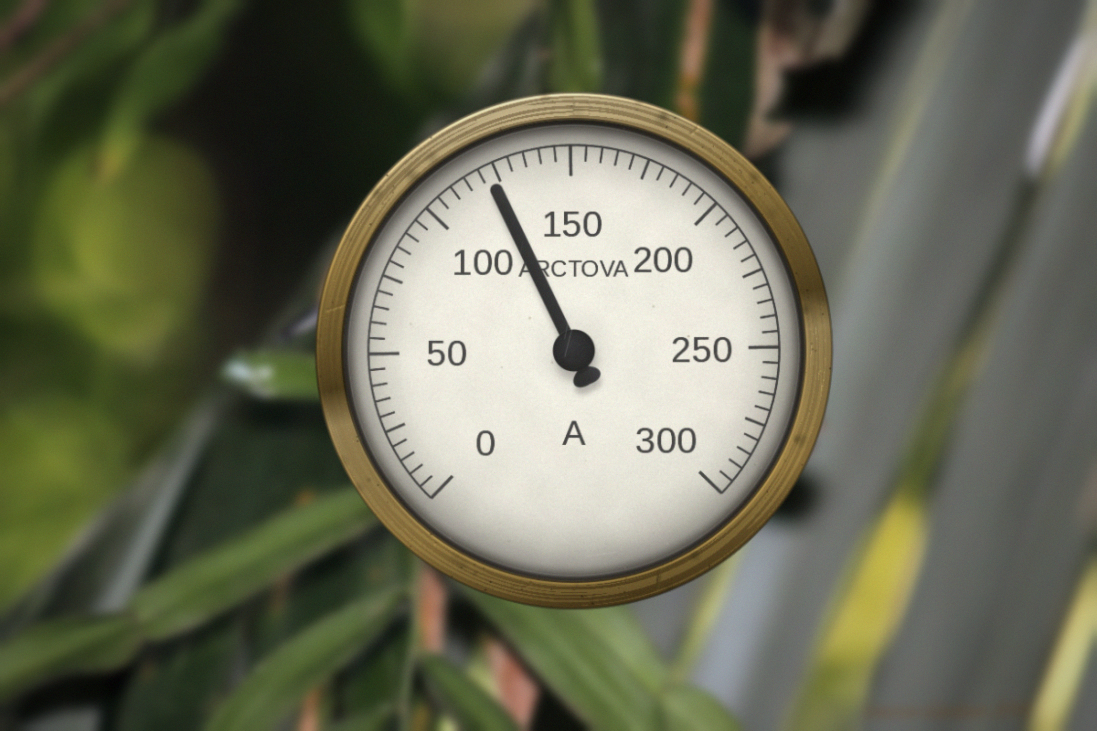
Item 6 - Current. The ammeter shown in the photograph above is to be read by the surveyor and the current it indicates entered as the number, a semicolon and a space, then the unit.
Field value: 122.5; A
